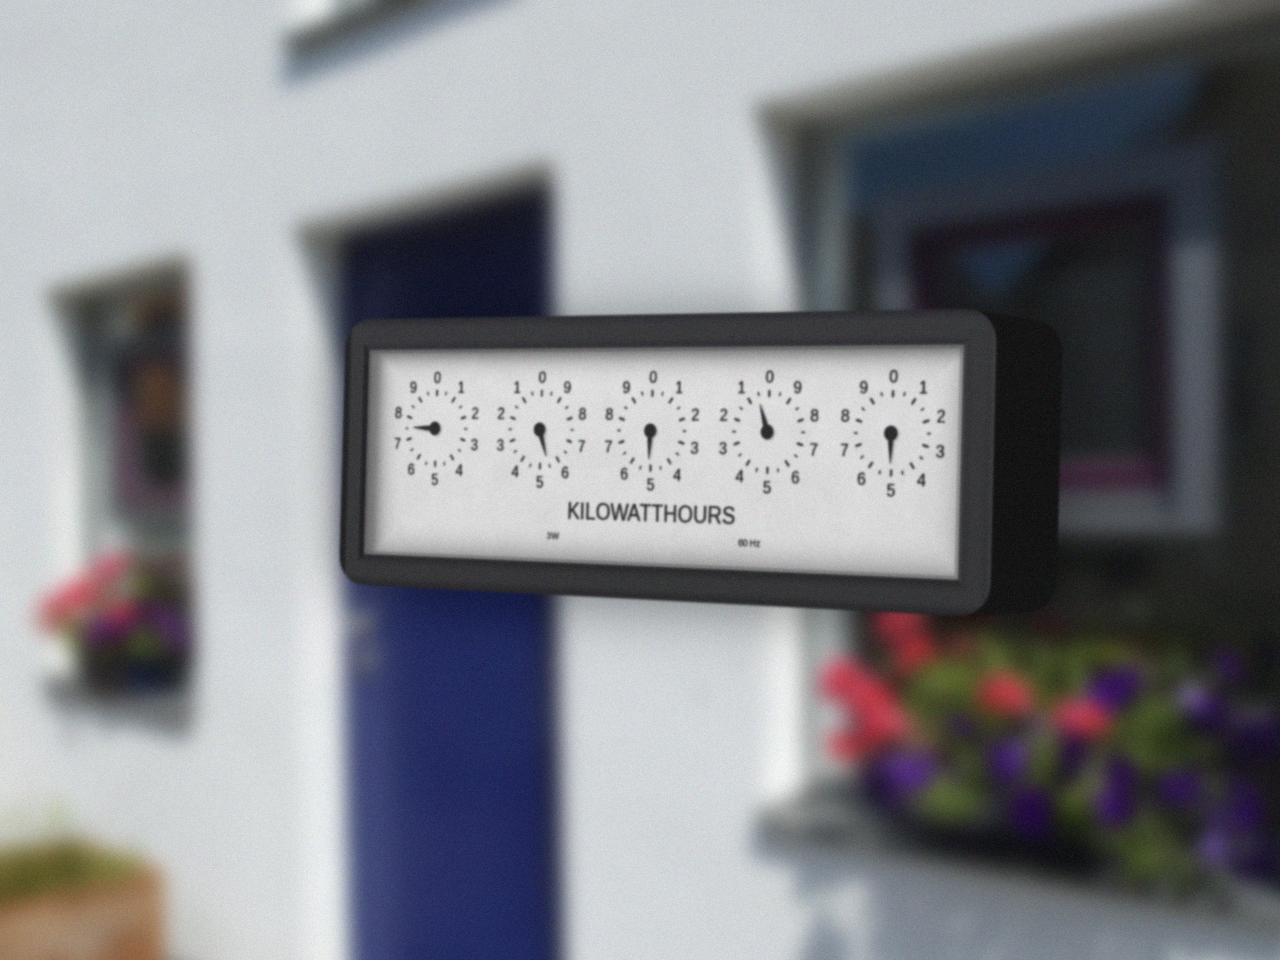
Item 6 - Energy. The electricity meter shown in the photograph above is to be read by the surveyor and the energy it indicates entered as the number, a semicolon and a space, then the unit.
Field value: 75505; kWh
